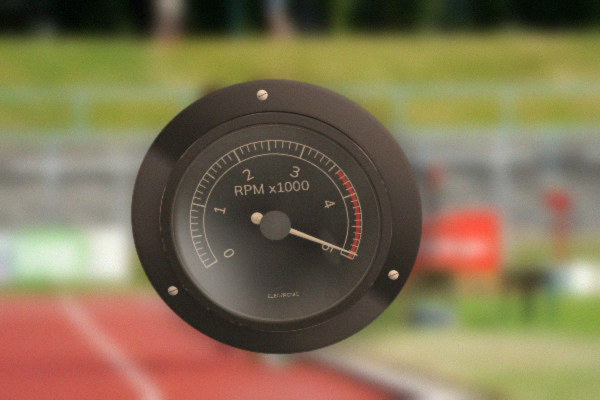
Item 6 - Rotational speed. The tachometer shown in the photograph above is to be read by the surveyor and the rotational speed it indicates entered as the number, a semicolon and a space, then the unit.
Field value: 4900; rpm
